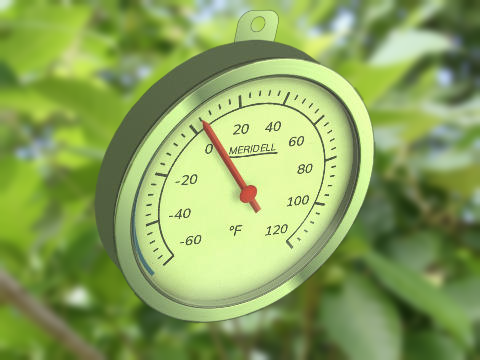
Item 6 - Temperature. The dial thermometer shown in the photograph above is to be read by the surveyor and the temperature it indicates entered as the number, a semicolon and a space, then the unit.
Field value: 4; °F
